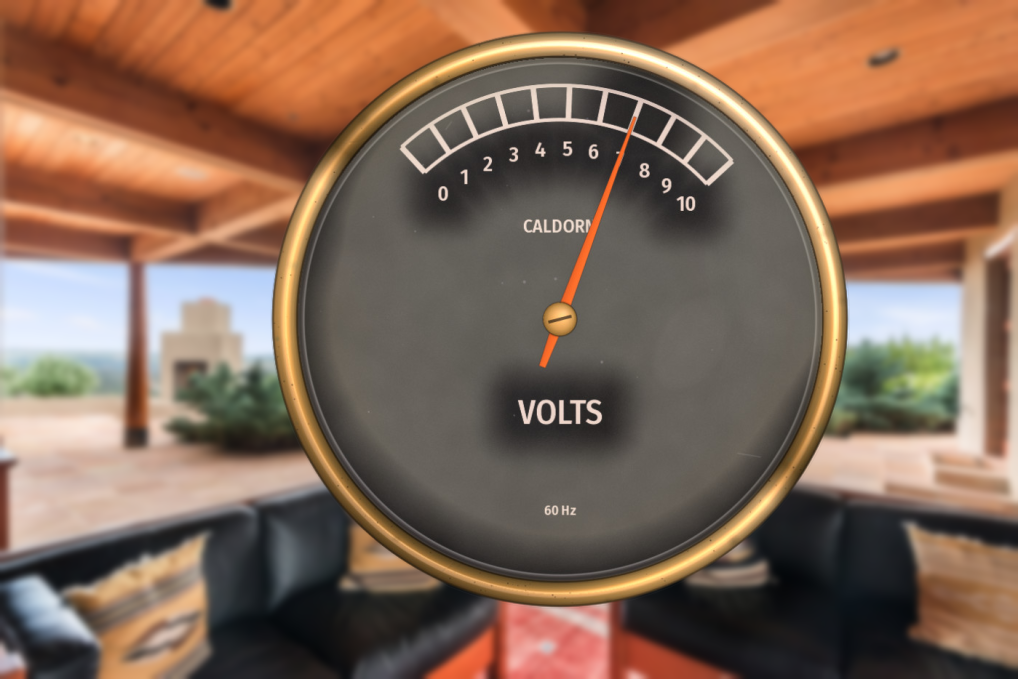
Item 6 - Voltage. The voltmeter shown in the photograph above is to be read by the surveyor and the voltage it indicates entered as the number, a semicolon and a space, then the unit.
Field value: 7; V
